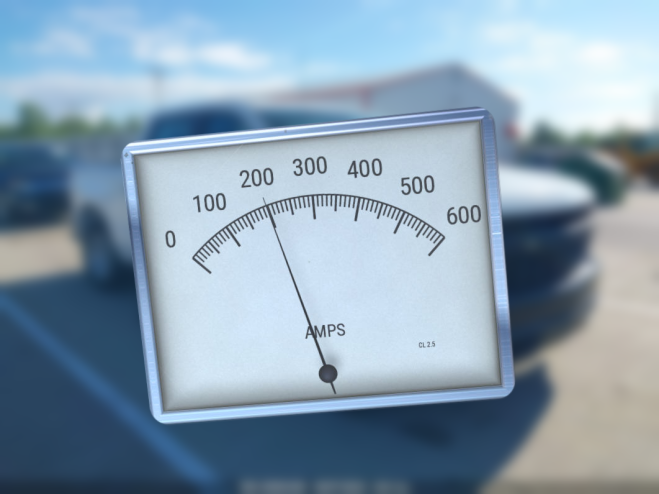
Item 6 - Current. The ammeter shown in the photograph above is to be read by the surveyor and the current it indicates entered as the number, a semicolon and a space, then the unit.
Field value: 200; A
